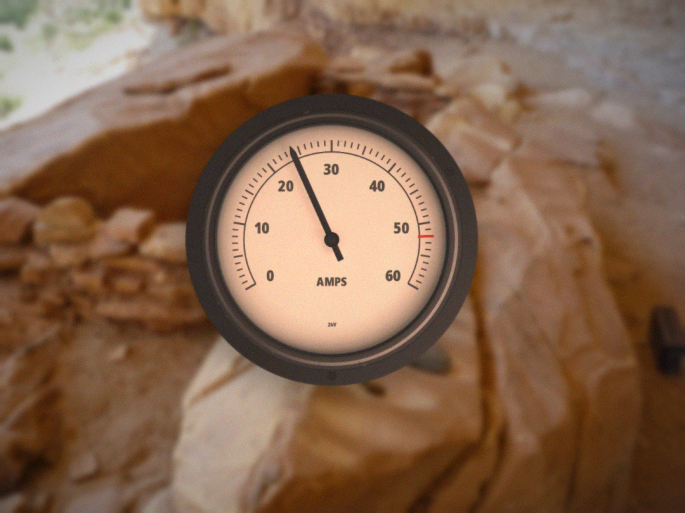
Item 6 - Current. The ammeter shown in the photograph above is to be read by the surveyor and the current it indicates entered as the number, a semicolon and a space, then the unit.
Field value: 24; A
